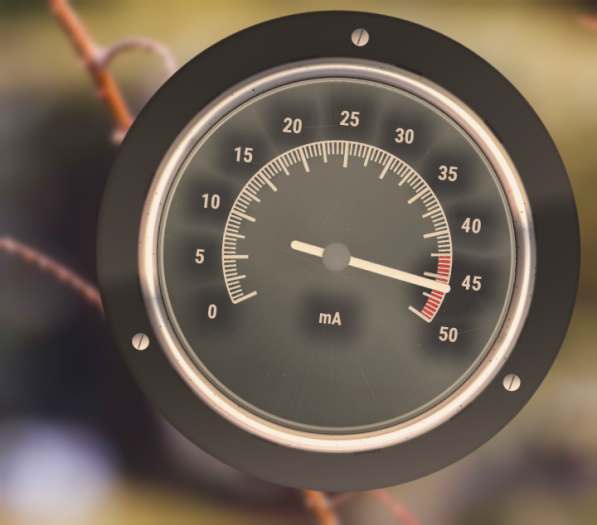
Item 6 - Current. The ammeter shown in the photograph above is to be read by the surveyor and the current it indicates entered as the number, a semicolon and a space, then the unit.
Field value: 46; mA
